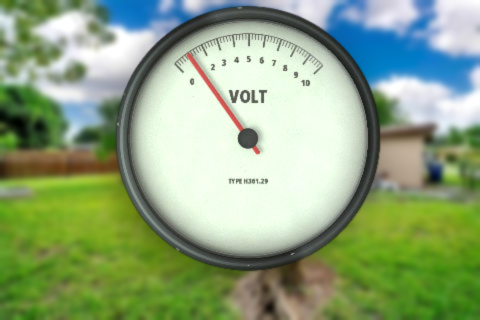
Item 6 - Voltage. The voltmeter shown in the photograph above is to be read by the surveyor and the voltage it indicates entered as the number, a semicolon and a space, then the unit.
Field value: 1; V
